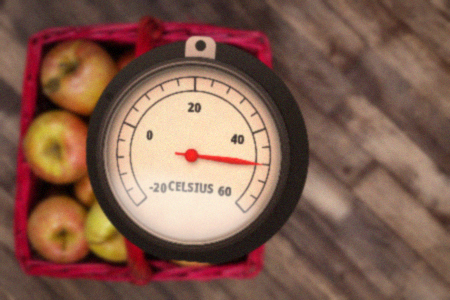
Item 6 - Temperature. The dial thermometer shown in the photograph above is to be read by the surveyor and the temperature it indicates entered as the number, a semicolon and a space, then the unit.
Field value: 48; °C
